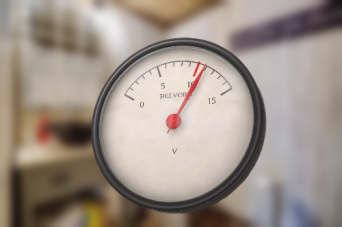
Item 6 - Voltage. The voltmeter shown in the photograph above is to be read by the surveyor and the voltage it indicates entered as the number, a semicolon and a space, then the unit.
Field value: 11; V
